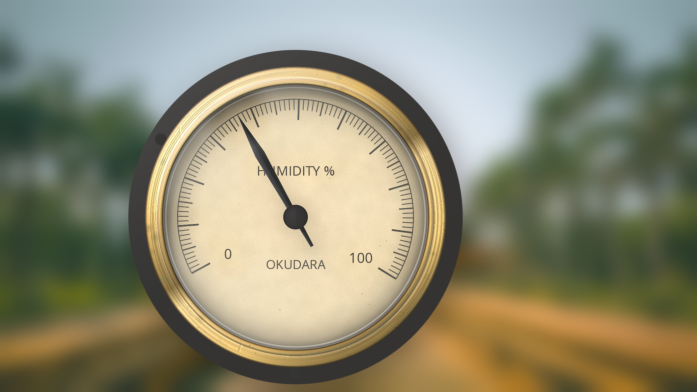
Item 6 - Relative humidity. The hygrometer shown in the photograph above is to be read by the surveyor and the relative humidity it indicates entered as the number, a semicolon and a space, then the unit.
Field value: 37; %
